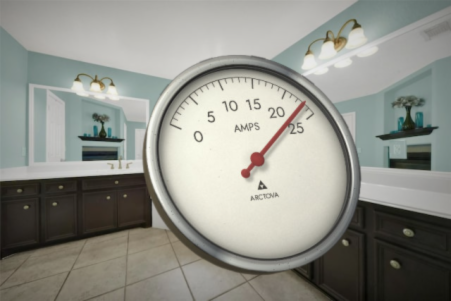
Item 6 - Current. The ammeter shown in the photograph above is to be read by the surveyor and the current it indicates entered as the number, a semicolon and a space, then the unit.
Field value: 23; A
